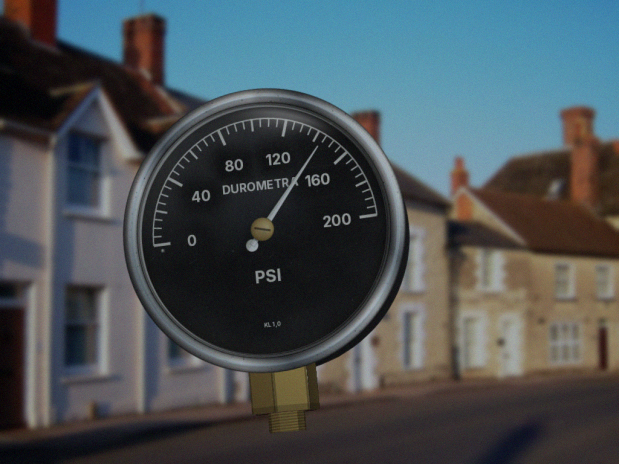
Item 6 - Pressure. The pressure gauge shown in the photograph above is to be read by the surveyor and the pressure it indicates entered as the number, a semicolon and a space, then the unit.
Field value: 145; psi
